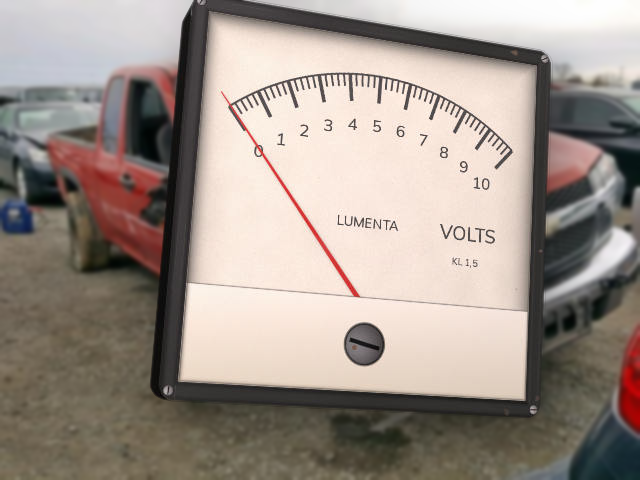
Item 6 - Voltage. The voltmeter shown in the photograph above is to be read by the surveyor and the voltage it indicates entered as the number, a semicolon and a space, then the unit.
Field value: 0; V
